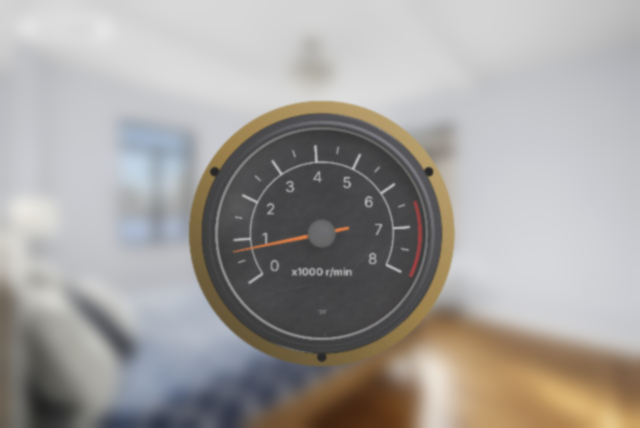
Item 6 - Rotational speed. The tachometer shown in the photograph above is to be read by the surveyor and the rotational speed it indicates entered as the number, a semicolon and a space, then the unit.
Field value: 750; rpm
